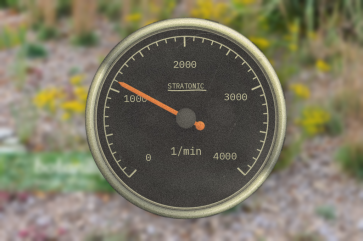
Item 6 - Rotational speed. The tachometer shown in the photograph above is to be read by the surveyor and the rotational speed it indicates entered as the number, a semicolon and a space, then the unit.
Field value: 1100; rpm
